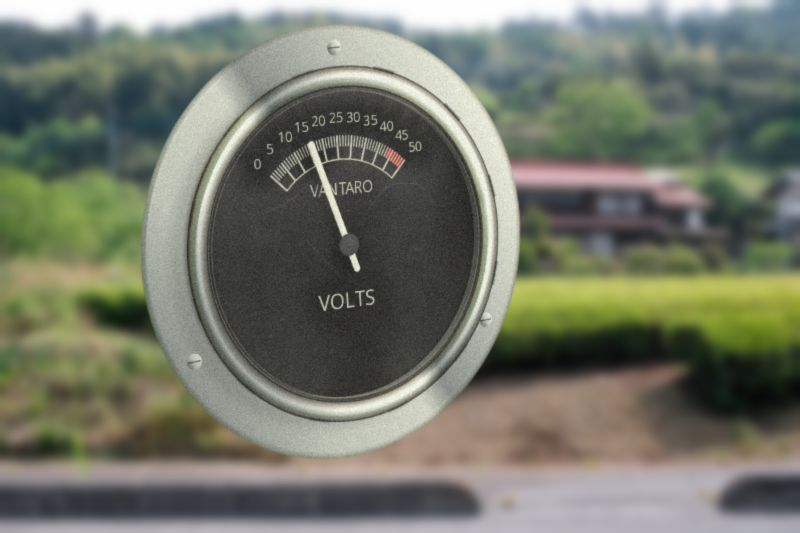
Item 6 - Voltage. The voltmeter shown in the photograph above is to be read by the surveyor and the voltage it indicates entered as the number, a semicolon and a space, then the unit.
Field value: 15; V
